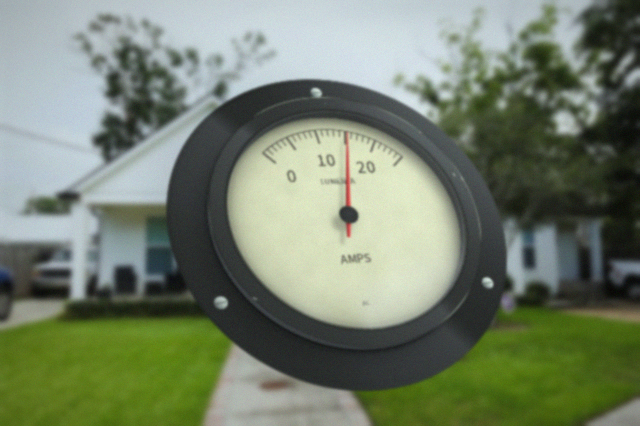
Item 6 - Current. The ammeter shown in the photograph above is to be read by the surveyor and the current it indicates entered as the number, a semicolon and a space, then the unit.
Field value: 15; A
